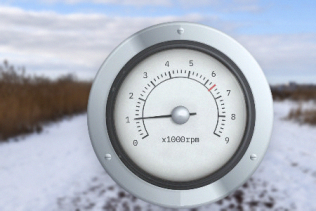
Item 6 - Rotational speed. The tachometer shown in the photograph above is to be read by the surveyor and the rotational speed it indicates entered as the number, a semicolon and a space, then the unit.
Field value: 1000; rpm
